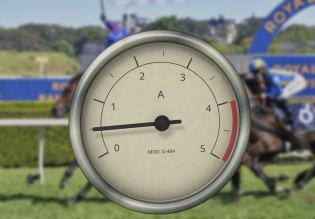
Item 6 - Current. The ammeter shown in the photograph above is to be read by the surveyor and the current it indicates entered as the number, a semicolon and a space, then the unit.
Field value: 0.5; A
